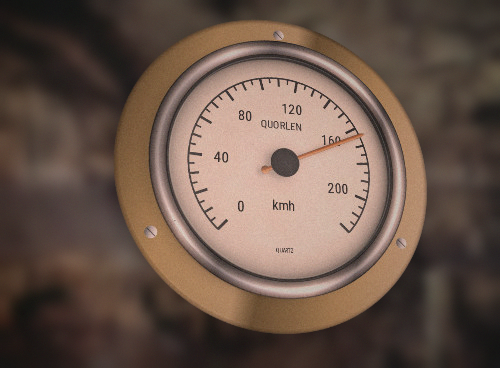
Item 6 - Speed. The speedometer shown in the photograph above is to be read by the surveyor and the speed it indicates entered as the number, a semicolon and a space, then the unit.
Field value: 165; km/h
